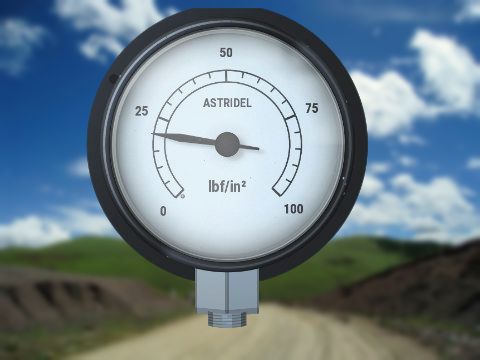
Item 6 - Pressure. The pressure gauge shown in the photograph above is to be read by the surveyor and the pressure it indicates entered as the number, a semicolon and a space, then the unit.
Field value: 20; psi
